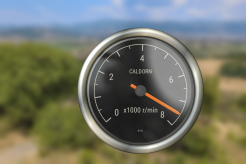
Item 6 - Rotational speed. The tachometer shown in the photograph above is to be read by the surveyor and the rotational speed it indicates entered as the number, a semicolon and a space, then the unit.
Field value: 7500; rpm
